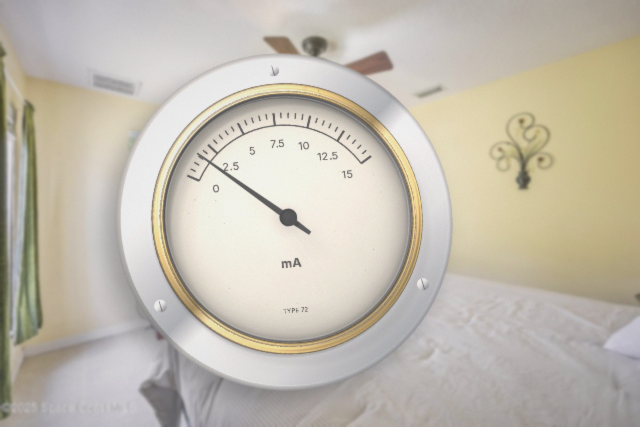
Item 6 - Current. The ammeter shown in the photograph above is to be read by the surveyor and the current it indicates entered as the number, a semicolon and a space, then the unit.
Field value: 1.5; mA
